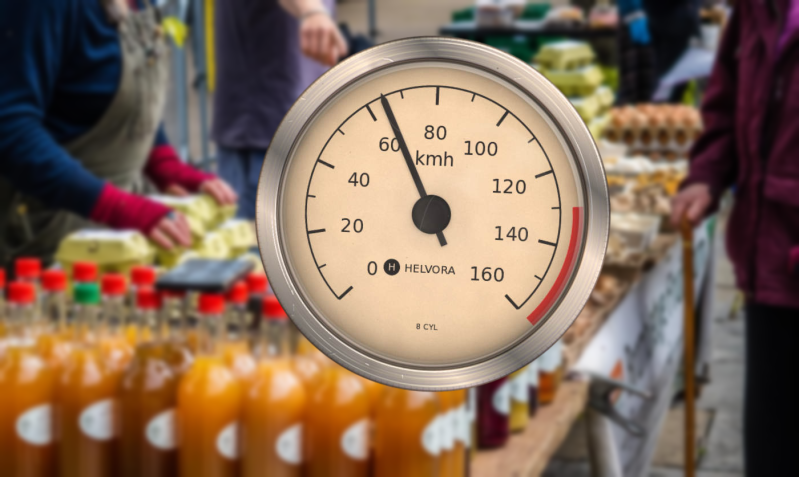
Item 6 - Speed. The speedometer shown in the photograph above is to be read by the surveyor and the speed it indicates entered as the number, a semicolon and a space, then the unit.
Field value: 65; km/h
